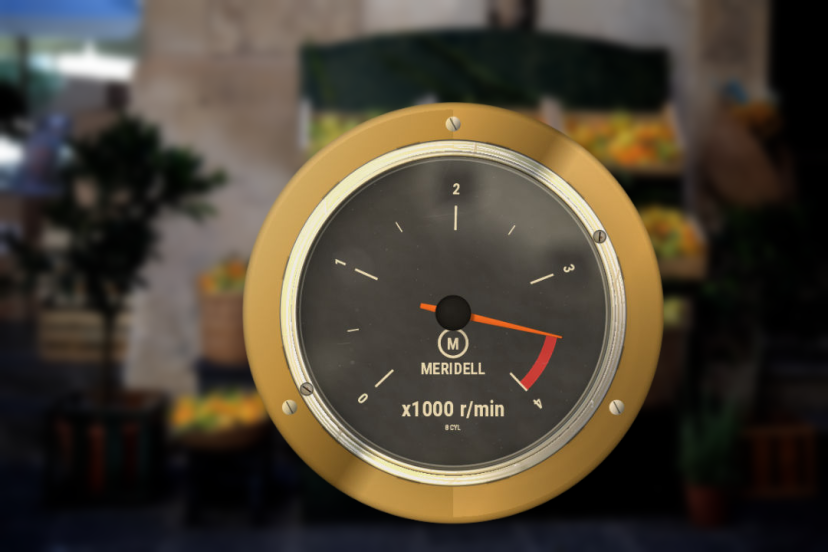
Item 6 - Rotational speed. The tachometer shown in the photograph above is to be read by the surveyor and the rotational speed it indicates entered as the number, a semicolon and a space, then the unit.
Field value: 3500; rpm
